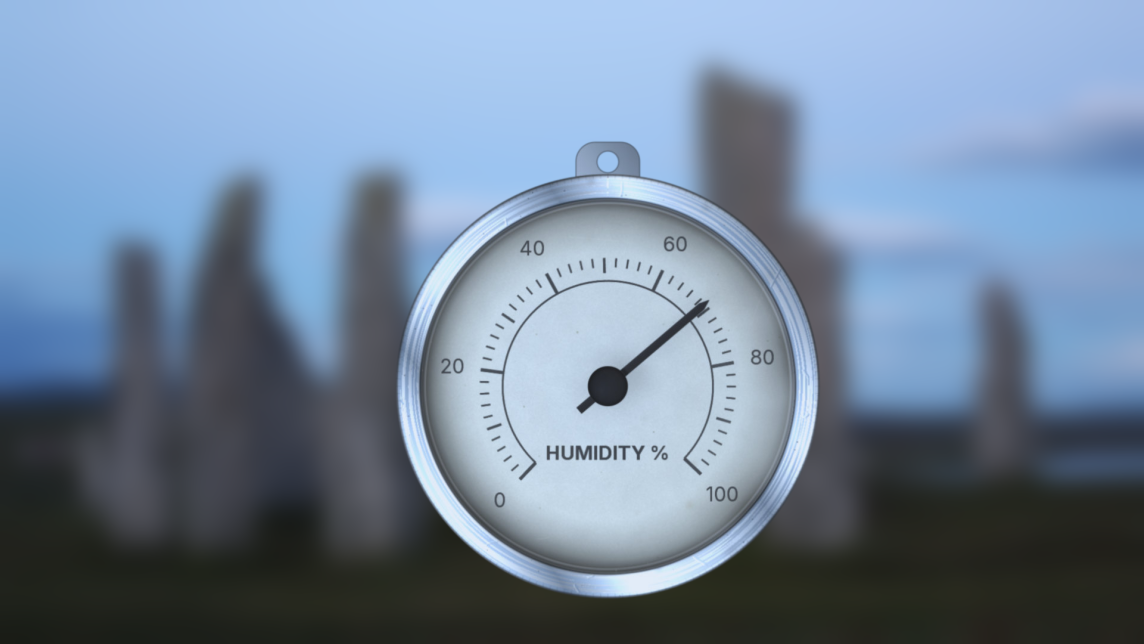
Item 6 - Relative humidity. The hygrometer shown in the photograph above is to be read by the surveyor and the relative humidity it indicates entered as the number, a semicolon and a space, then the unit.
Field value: 69; %
